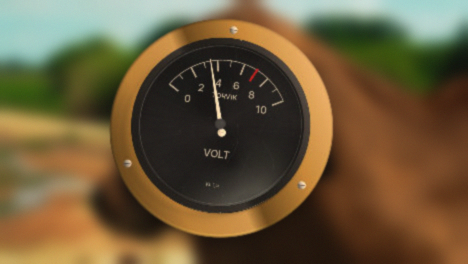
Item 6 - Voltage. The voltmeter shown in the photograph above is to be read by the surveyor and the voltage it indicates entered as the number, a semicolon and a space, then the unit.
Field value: 3.5; V
